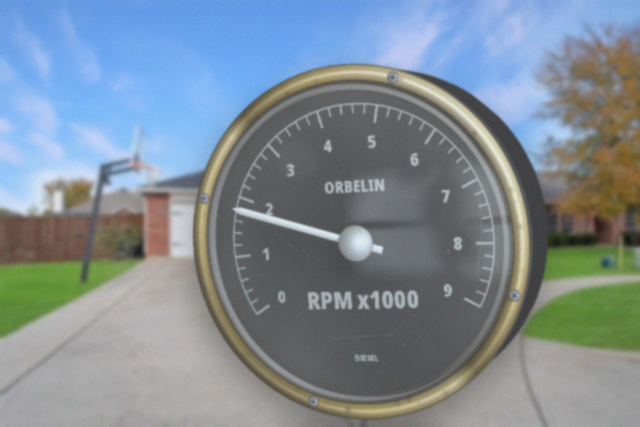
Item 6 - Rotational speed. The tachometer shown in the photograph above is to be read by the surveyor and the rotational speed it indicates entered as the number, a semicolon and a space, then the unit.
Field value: 1800; rpm
